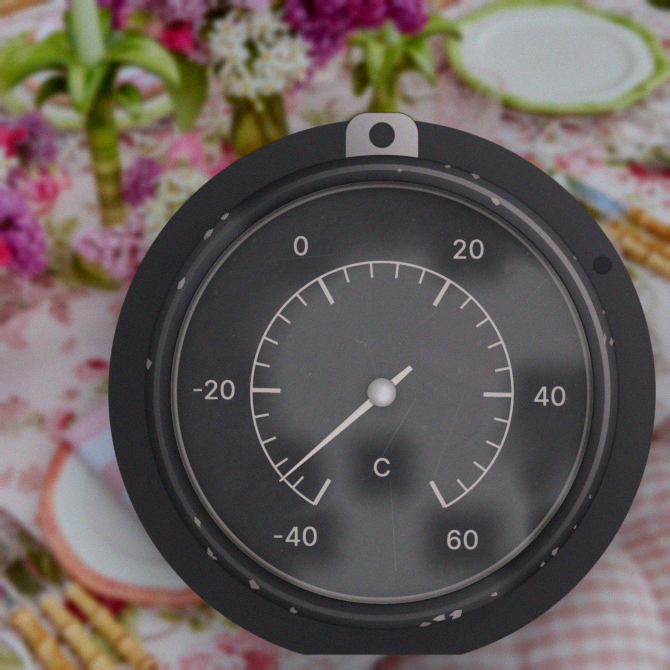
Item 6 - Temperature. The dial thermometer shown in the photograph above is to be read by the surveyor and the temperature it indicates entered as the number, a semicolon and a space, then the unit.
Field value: -34; °C
